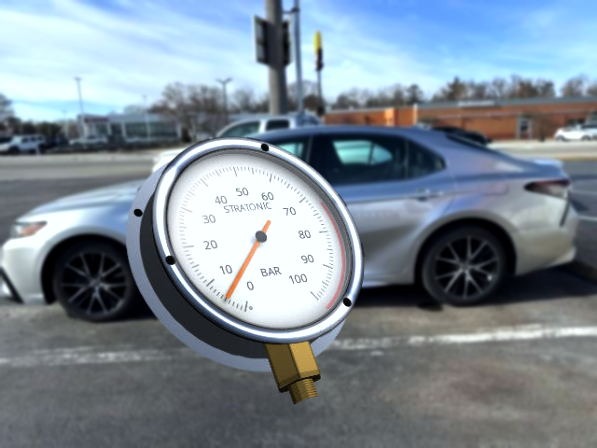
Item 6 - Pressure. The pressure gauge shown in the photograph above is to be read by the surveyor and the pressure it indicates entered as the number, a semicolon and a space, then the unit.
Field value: 5; bar
